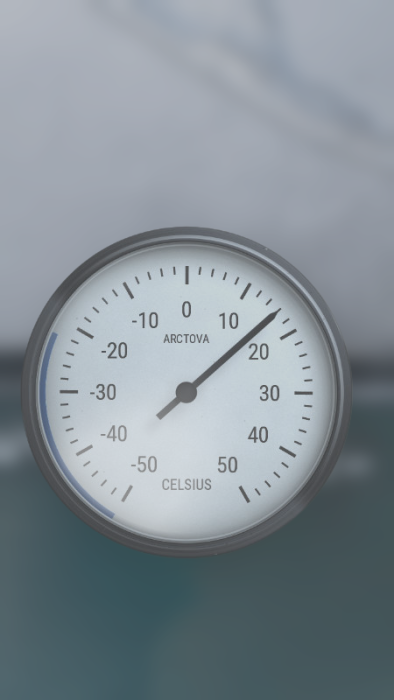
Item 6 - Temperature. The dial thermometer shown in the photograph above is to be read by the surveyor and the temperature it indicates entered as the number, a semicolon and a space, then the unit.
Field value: 16; °C
